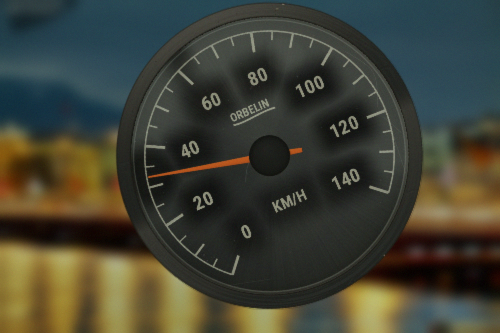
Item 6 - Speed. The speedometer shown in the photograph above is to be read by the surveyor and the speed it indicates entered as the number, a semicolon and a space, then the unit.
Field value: 32.5; km/h
